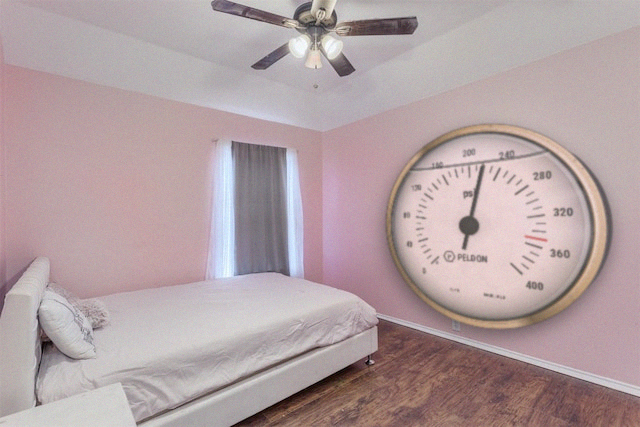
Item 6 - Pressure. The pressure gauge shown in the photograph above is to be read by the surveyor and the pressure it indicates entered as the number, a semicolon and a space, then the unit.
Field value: 220; psi
